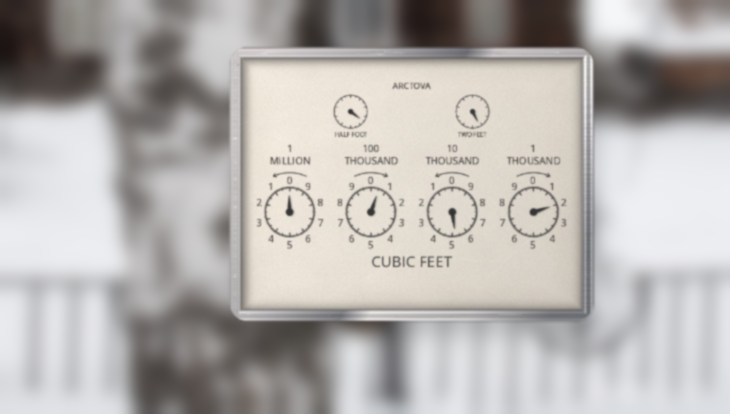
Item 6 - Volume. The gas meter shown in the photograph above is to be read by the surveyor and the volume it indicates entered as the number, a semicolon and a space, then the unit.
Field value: 5200; ft³
